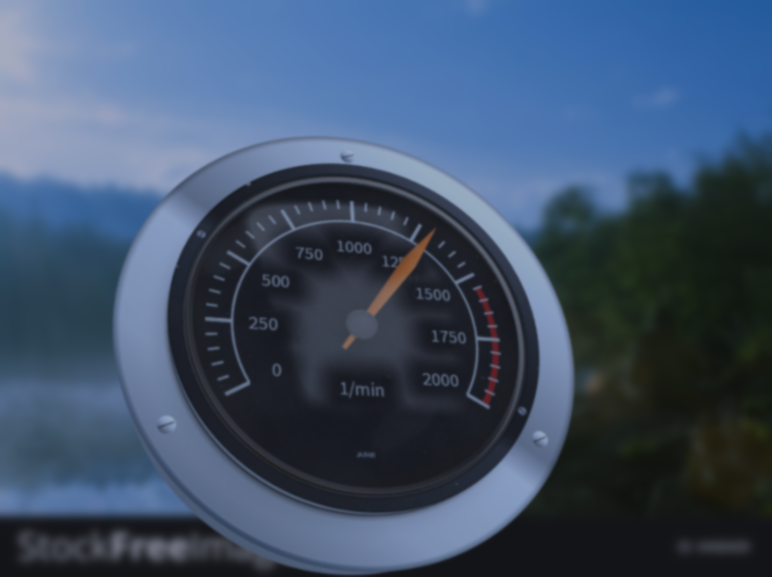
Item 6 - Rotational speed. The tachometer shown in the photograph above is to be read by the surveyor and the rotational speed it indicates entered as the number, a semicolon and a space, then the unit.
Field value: 1300; rpm
